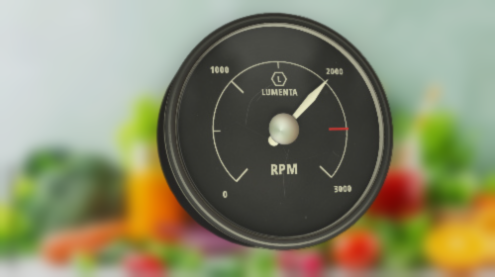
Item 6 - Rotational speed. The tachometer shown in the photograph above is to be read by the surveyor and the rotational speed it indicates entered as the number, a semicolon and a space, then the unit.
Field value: 2000; rpm
